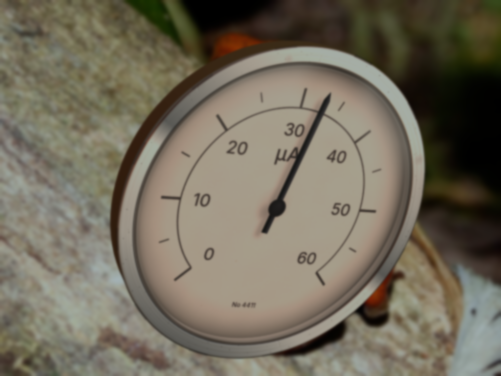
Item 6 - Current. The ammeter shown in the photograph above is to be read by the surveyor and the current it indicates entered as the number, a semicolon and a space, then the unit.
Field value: 32.5; µA
